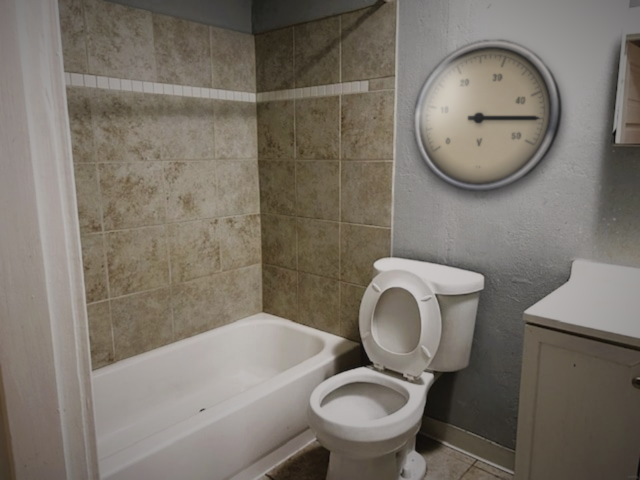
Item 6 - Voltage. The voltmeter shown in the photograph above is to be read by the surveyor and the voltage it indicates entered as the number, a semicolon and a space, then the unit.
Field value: 45; V
